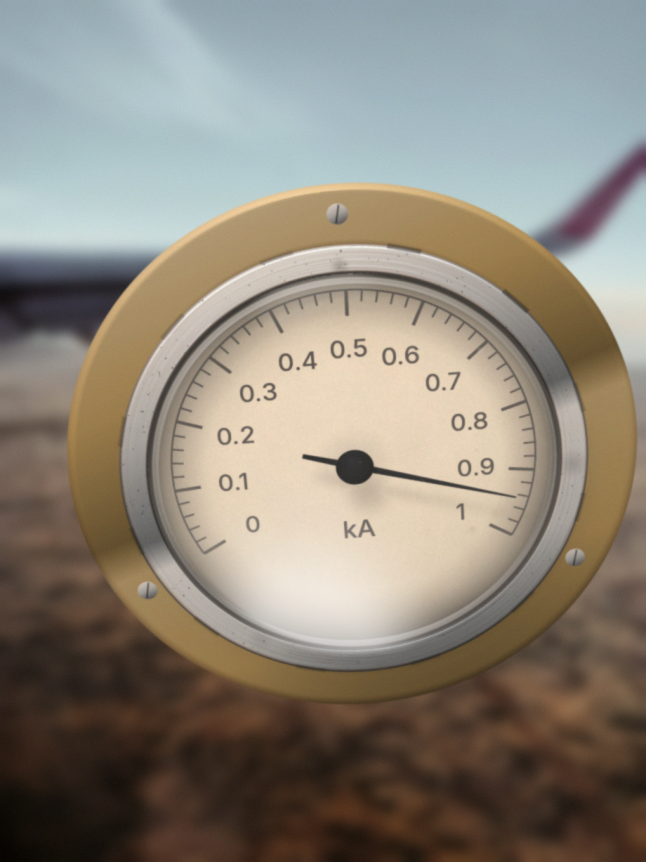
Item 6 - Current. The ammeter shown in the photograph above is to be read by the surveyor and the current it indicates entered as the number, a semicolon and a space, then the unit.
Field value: 0.94; kA
